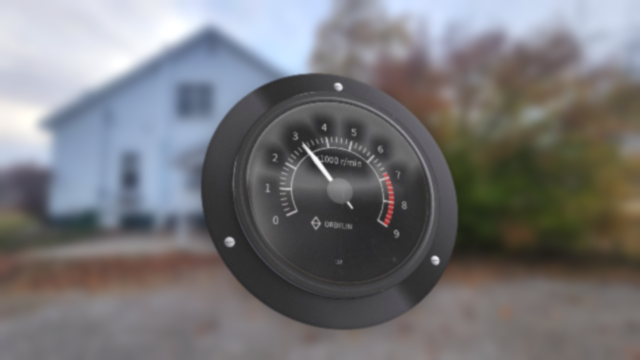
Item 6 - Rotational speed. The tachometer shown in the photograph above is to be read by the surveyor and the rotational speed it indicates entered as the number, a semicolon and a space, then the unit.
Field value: 3000; rpm
